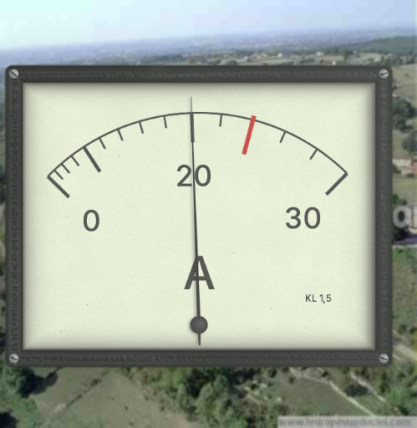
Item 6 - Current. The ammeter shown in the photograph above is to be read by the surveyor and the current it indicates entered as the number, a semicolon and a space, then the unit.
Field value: 20; A
